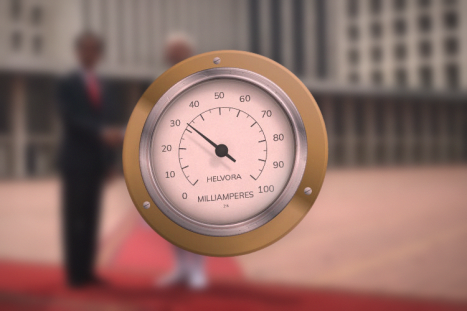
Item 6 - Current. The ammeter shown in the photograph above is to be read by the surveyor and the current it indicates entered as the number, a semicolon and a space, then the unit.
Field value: 32.5; mA
